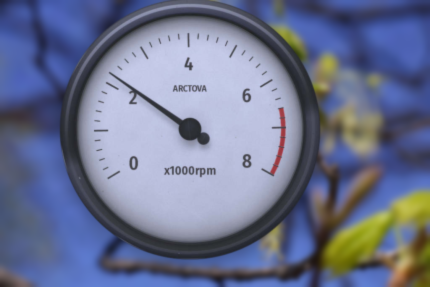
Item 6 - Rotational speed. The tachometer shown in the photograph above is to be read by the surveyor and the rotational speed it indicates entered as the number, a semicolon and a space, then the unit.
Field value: 2200; rpm
